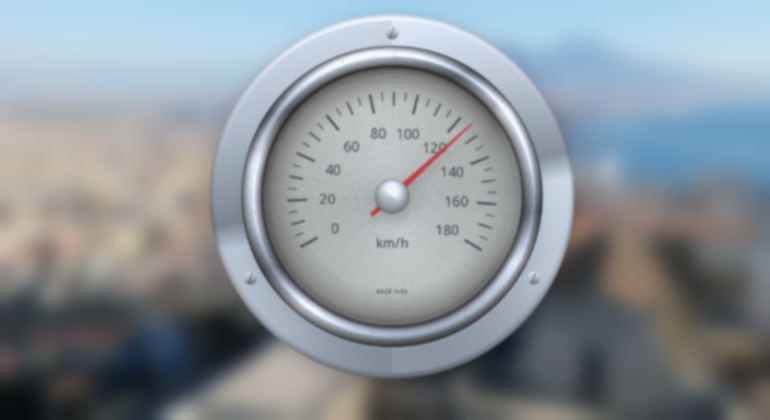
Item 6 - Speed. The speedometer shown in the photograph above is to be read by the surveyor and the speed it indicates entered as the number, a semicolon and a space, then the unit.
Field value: 125; km/h
